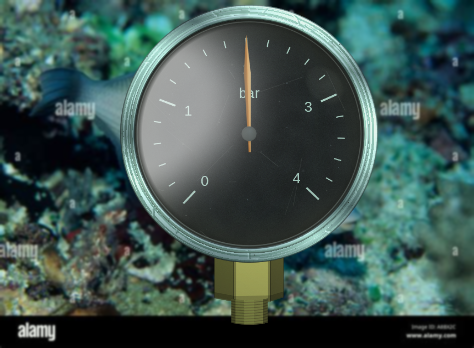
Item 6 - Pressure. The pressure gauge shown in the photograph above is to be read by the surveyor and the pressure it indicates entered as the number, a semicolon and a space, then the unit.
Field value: 2; bar
